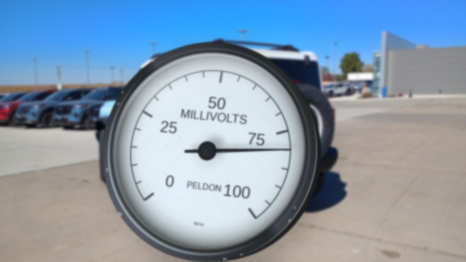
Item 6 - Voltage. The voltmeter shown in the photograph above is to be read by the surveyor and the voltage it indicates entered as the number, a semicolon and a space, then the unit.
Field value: 80; mV
